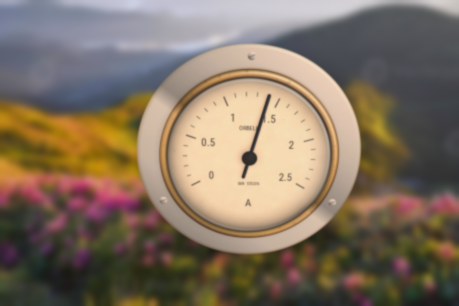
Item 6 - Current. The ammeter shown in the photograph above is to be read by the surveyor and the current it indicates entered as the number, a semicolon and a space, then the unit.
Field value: 1.4; A
